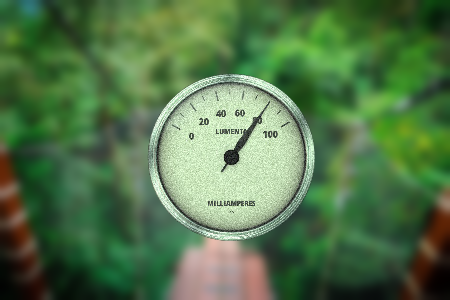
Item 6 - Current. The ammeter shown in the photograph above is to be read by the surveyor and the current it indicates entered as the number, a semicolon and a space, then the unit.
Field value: 80; mA
